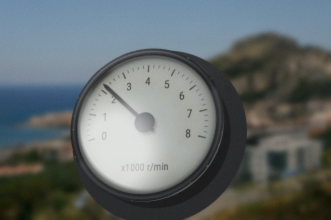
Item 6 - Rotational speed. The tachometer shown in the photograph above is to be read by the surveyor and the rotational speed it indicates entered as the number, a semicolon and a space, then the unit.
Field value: 2200; rpm
